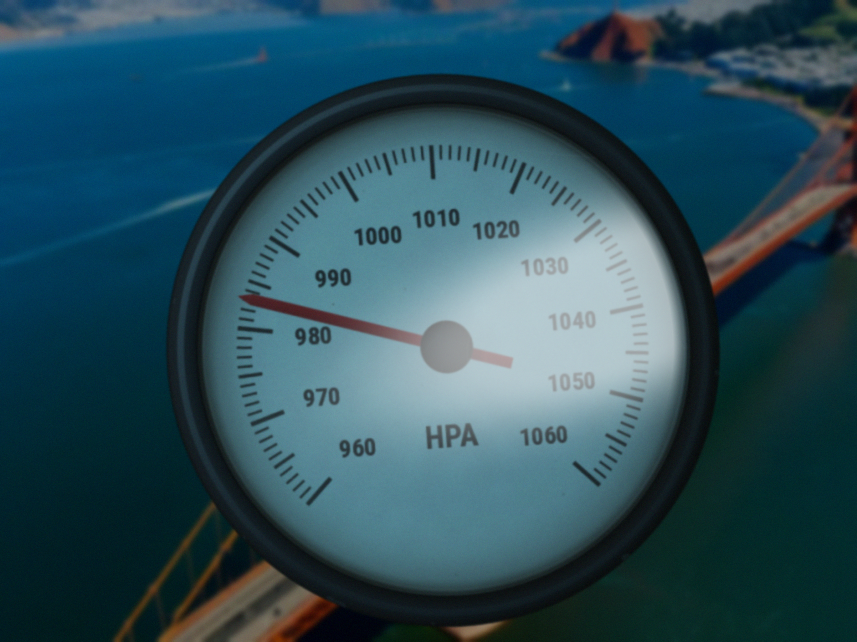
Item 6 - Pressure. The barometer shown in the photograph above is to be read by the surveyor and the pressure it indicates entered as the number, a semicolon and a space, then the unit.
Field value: 983; hPa
